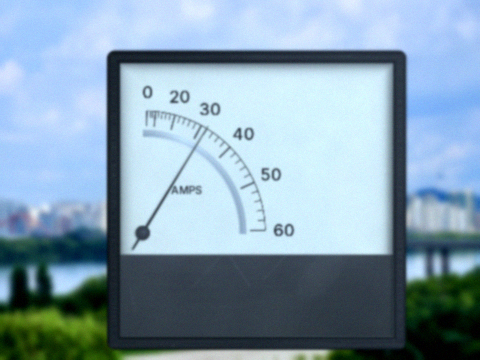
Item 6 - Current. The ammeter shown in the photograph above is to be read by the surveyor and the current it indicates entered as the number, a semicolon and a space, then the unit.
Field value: 32; A
